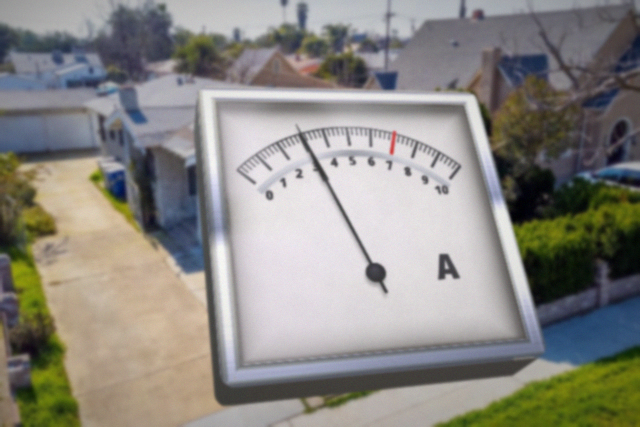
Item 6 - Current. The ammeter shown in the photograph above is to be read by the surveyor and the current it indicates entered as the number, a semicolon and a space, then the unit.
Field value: 3; A
